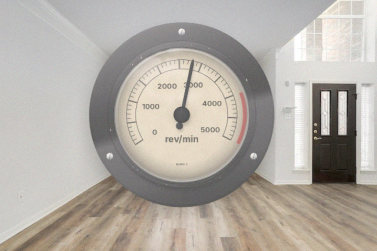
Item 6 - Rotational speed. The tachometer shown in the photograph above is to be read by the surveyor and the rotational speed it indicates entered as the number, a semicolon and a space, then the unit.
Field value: 2800; rpm
